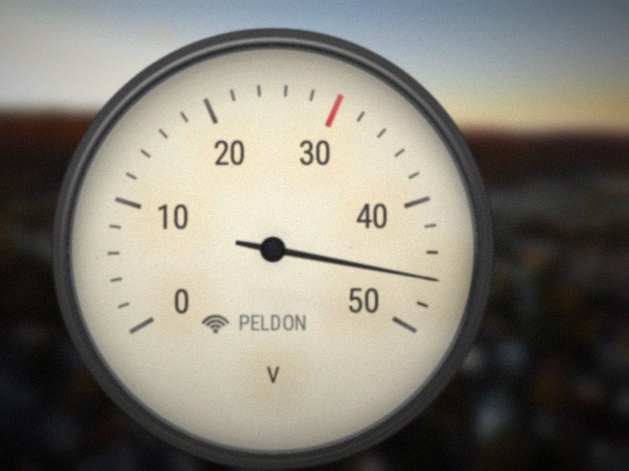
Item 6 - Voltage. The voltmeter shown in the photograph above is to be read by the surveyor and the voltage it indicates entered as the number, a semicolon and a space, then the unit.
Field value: 46; V
